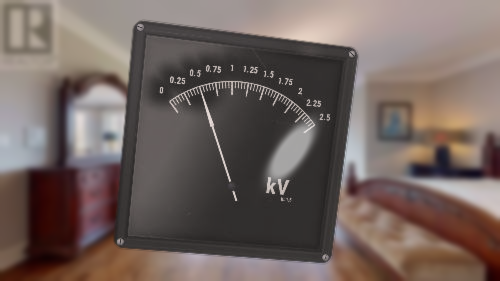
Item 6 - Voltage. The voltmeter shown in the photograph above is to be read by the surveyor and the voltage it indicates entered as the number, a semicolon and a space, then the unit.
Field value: 0.5; kV
